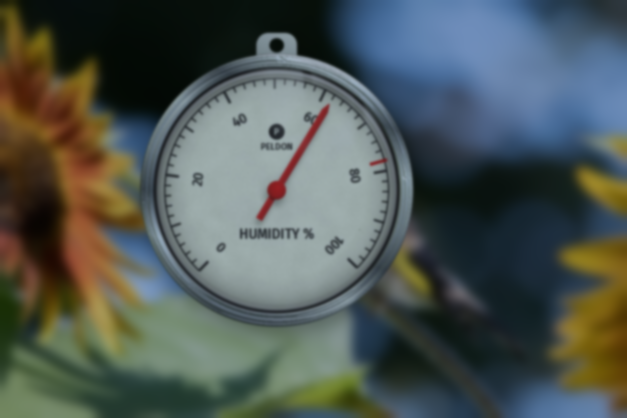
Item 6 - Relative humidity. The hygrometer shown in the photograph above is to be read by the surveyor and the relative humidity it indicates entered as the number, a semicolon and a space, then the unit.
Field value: 62; %
